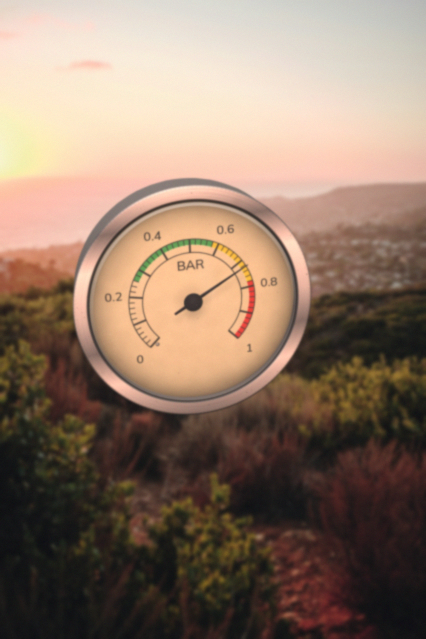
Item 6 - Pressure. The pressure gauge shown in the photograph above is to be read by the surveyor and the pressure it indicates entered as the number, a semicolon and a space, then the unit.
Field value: 0.72; bar
